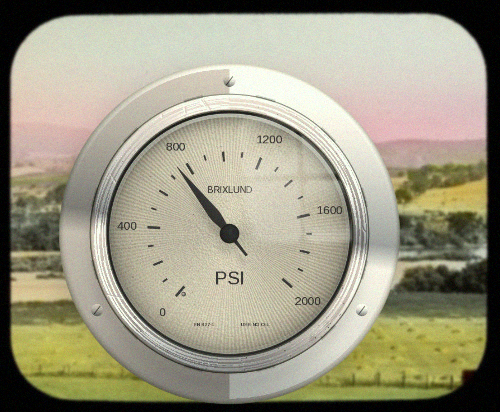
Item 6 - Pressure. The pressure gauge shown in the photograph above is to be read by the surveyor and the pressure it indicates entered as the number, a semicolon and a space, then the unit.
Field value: 750; psi
